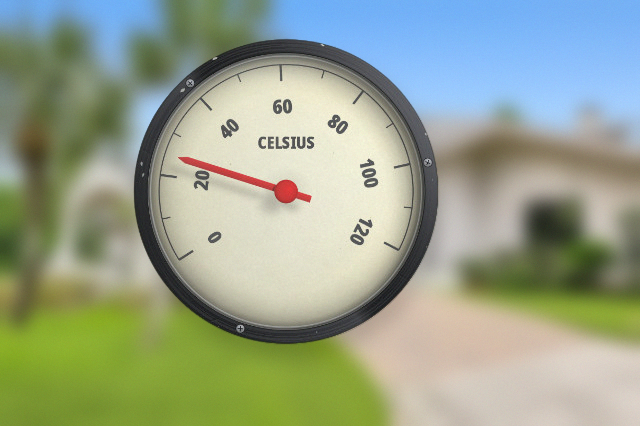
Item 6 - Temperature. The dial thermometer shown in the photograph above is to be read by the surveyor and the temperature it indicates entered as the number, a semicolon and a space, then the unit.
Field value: 25; °C
